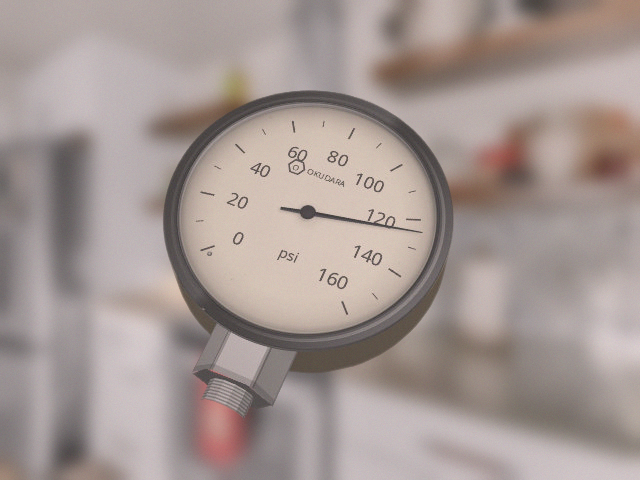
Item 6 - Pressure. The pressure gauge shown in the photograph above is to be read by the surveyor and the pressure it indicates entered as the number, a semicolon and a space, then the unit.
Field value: 125; psi
